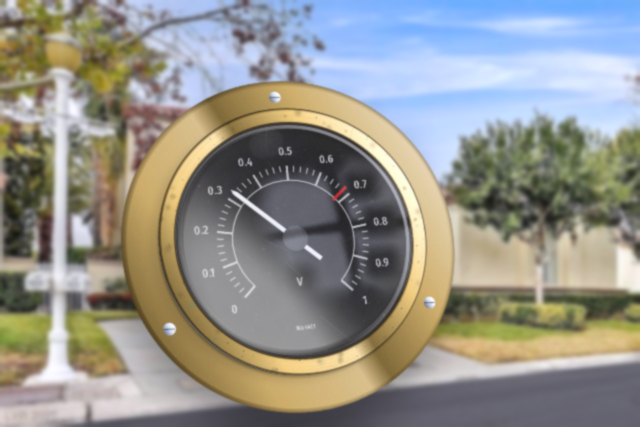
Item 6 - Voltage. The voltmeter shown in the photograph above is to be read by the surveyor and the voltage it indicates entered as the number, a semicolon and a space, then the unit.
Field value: 0.32; V
